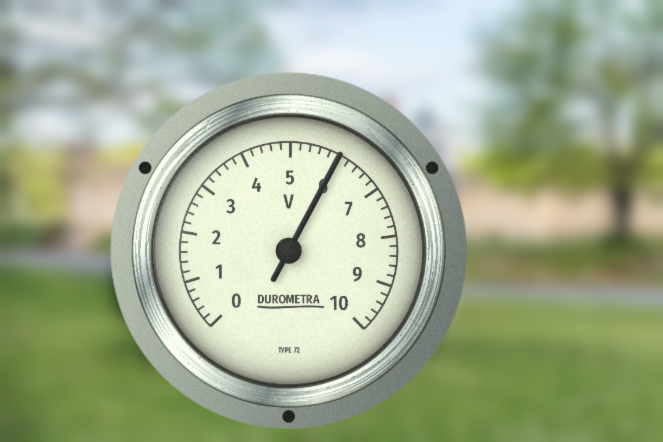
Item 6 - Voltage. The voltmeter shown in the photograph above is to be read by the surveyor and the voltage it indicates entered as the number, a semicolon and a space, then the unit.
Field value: 6; V
